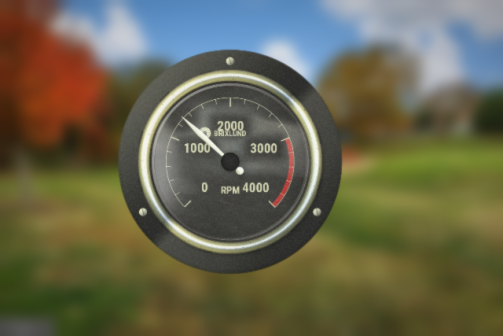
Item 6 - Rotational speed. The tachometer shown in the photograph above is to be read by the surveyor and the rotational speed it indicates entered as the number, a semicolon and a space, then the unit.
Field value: 1300; rpm
